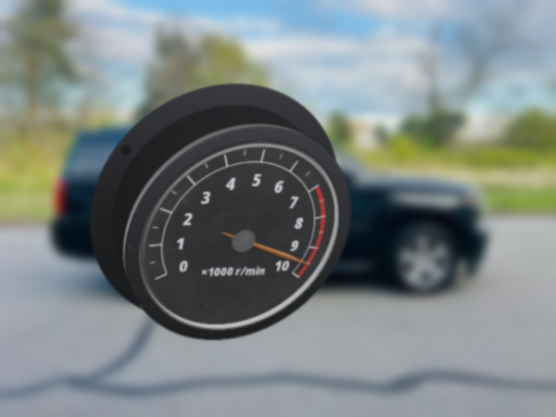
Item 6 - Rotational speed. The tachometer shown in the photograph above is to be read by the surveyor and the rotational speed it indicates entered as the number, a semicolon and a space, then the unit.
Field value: 9500; rpm
